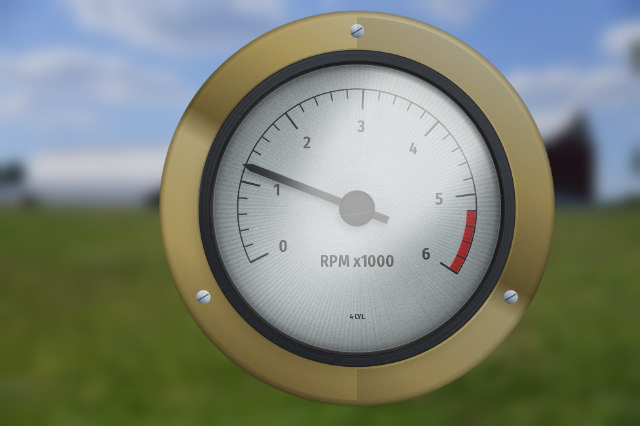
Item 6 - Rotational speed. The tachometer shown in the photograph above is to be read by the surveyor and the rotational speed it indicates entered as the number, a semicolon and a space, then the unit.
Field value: 1200; rpm
